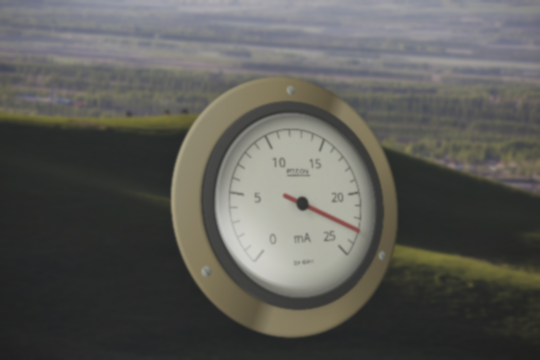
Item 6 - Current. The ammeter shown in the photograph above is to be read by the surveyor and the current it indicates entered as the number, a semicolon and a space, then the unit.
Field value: 23; mA
